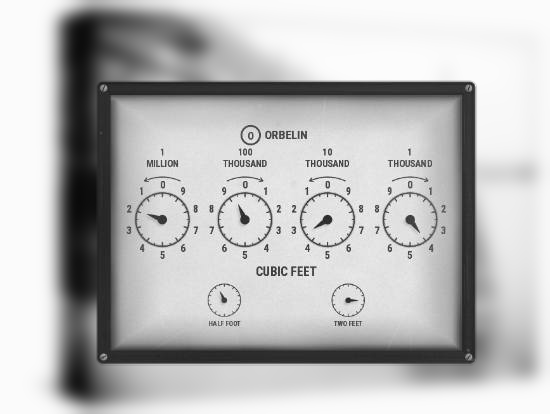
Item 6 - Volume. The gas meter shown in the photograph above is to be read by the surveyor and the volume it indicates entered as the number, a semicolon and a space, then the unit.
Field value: 193400; ft³
